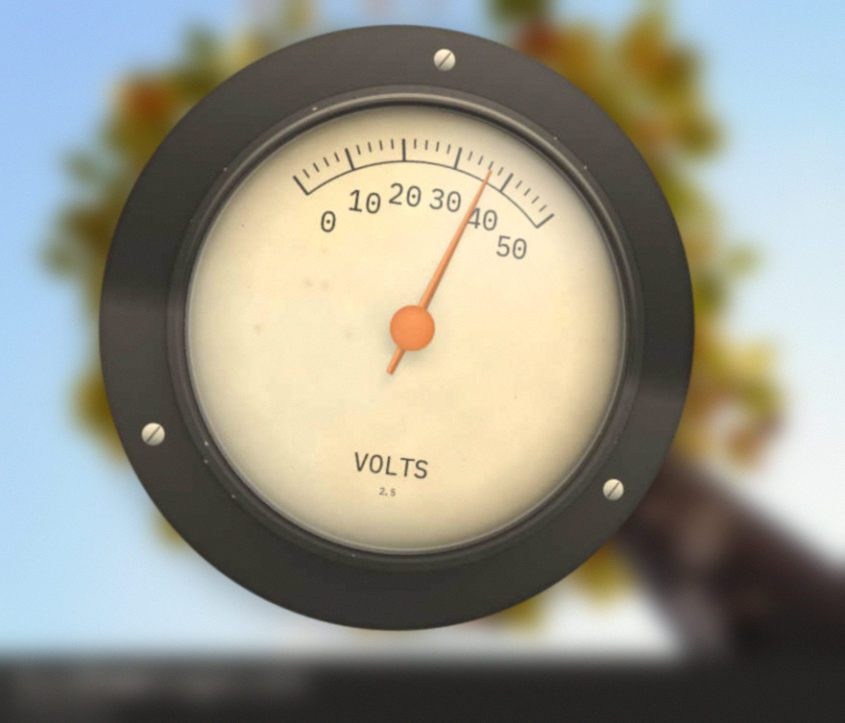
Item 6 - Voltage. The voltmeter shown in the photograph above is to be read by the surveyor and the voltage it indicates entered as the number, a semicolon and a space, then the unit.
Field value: 36; V
